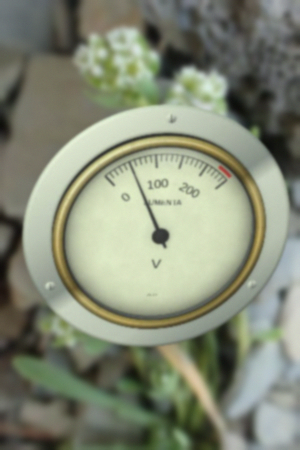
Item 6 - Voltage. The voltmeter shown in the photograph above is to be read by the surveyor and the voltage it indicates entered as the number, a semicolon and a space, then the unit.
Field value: 50; V
